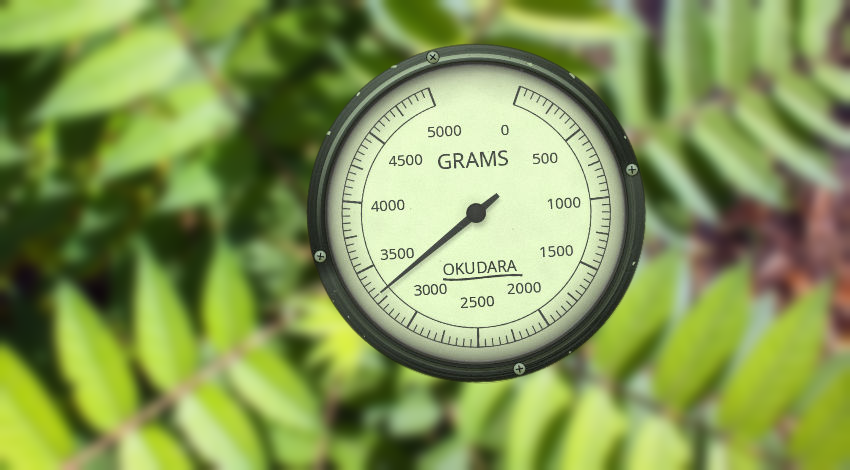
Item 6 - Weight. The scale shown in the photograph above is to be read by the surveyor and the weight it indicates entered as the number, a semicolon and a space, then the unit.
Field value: 3300; g
